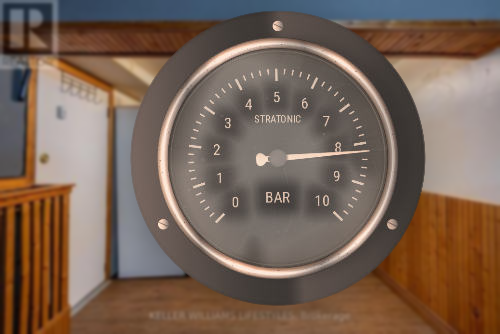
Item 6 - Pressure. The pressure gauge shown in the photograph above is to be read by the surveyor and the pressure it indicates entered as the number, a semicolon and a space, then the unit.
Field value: 8.2; bar
